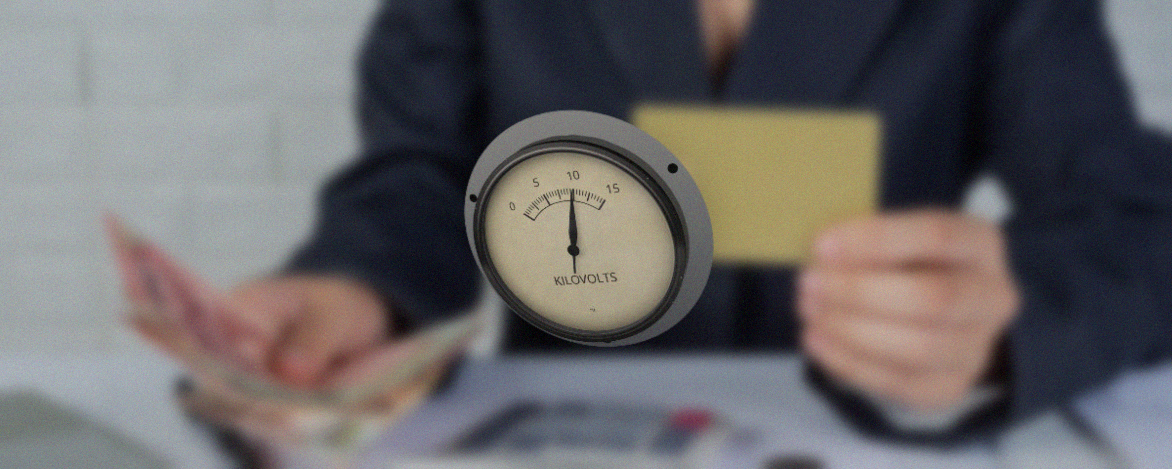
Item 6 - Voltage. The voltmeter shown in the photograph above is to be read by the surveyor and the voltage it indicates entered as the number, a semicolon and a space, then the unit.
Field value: 10; kV
